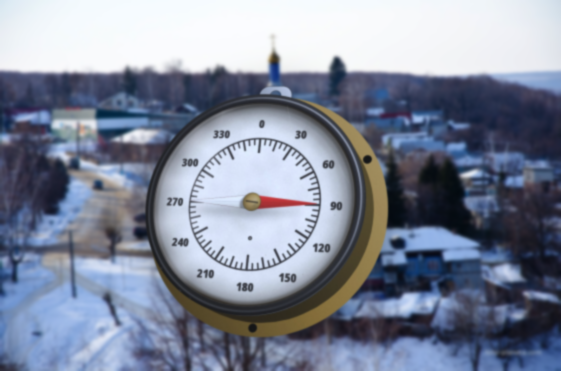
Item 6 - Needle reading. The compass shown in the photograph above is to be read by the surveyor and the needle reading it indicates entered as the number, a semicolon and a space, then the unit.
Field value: 90; °
